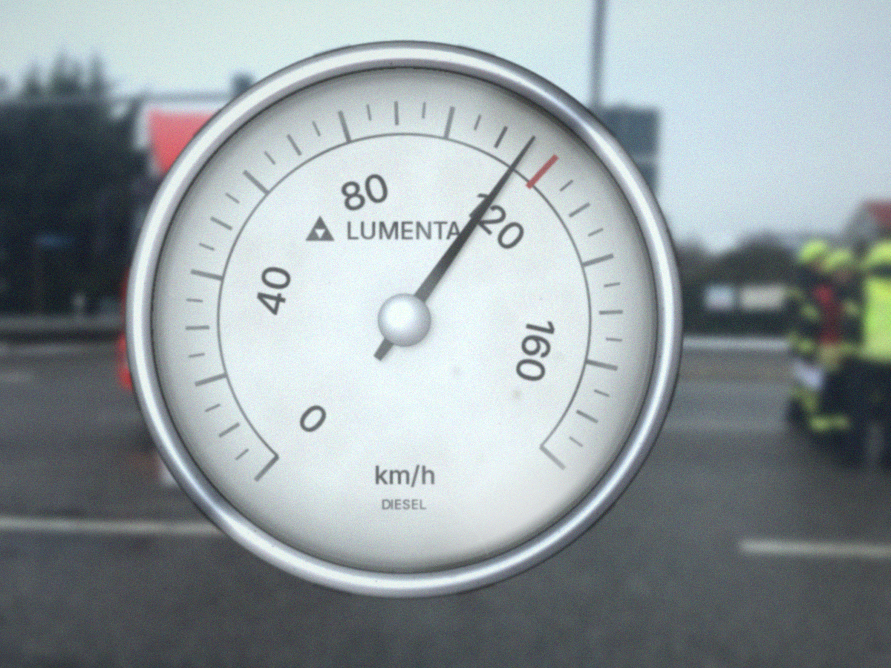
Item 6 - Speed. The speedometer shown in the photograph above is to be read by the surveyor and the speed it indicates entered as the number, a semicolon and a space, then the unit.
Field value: 115; km/h
